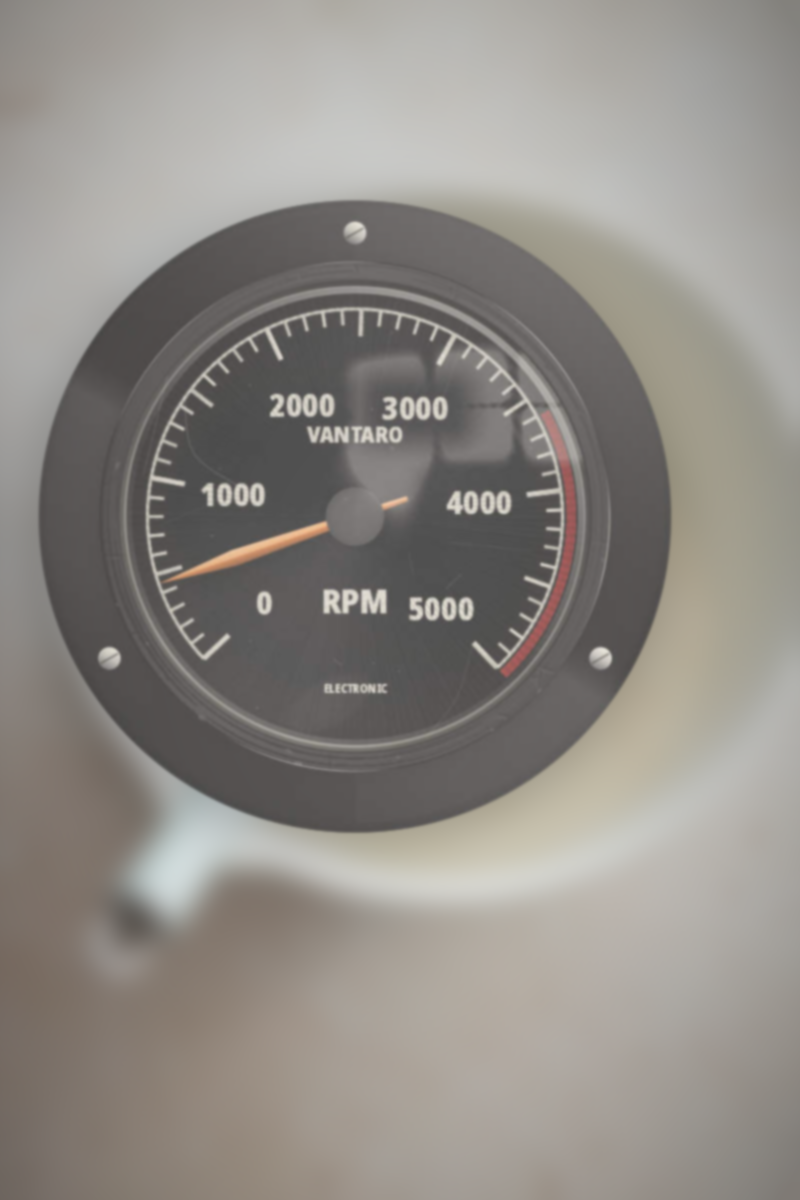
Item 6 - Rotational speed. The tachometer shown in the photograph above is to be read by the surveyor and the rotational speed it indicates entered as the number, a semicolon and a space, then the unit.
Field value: 450; rpm
